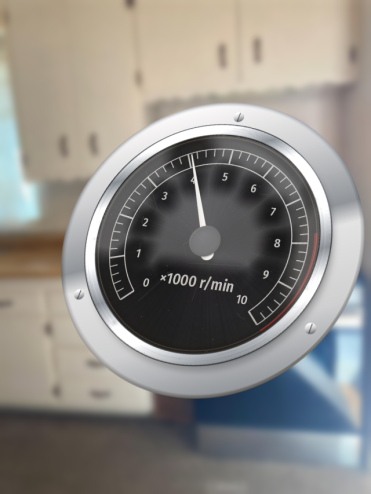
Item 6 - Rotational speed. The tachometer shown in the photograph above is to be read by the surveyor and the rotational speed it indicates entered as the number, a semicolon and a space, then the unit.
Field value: 4100; rpm
